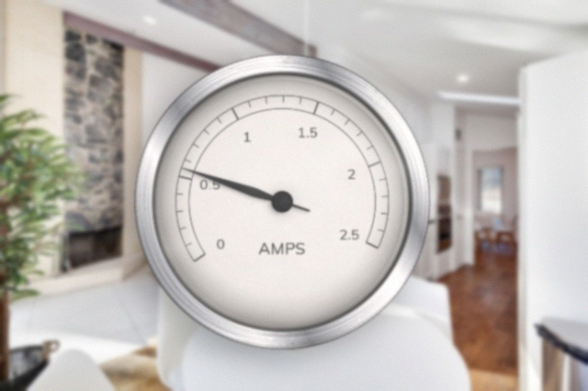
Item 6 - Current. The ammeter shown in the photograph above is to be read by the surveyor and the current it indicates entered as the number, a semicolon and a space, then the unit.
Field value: 0.55; A
